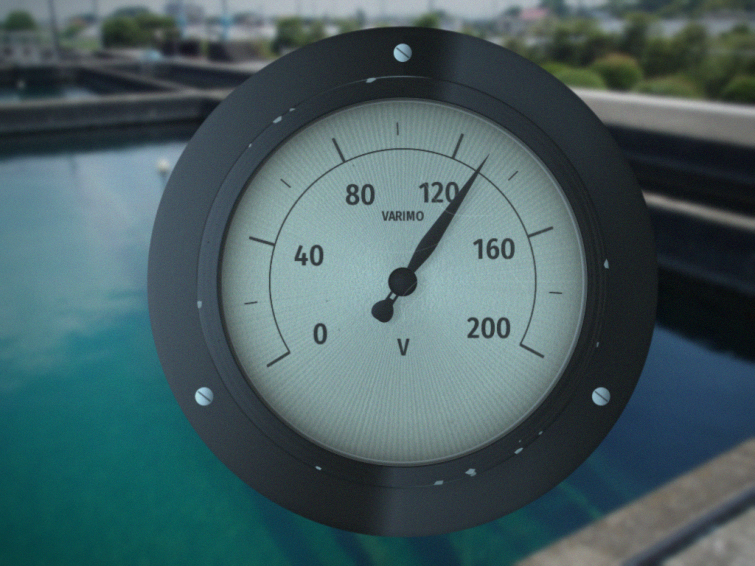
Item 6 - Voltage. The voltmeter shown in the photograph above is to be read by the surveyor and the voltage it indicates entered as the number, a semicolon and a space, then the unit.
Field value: 130; V
